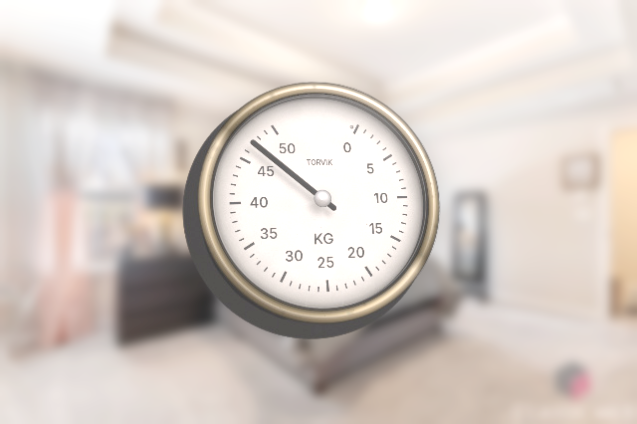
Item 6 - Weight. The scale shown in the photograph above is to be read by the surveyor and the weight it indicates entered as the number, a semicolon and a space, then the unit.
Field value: 47; kg
